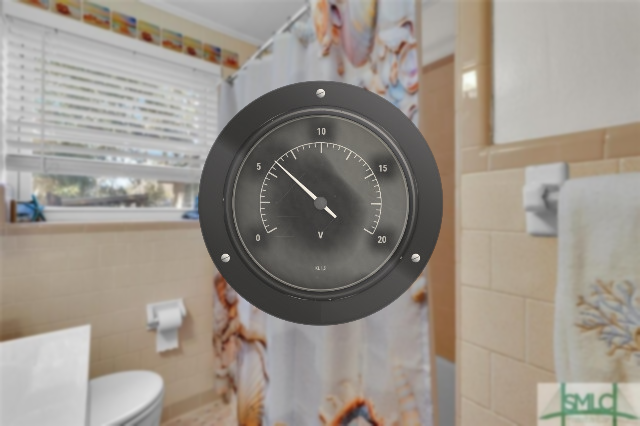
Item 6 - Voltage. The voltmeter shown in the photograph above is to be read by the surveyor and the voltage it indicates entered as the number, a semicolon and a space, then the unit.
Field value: 6; V
